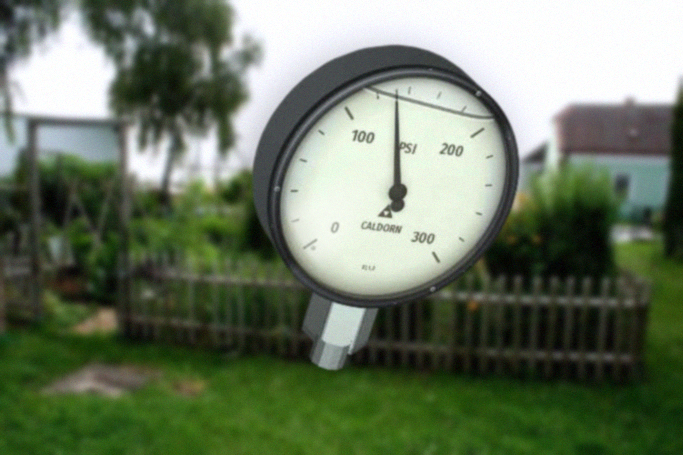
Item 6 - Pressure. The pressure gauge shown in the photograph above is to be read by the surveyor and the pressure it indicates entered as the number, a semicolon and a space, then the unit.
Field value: 130; psi
